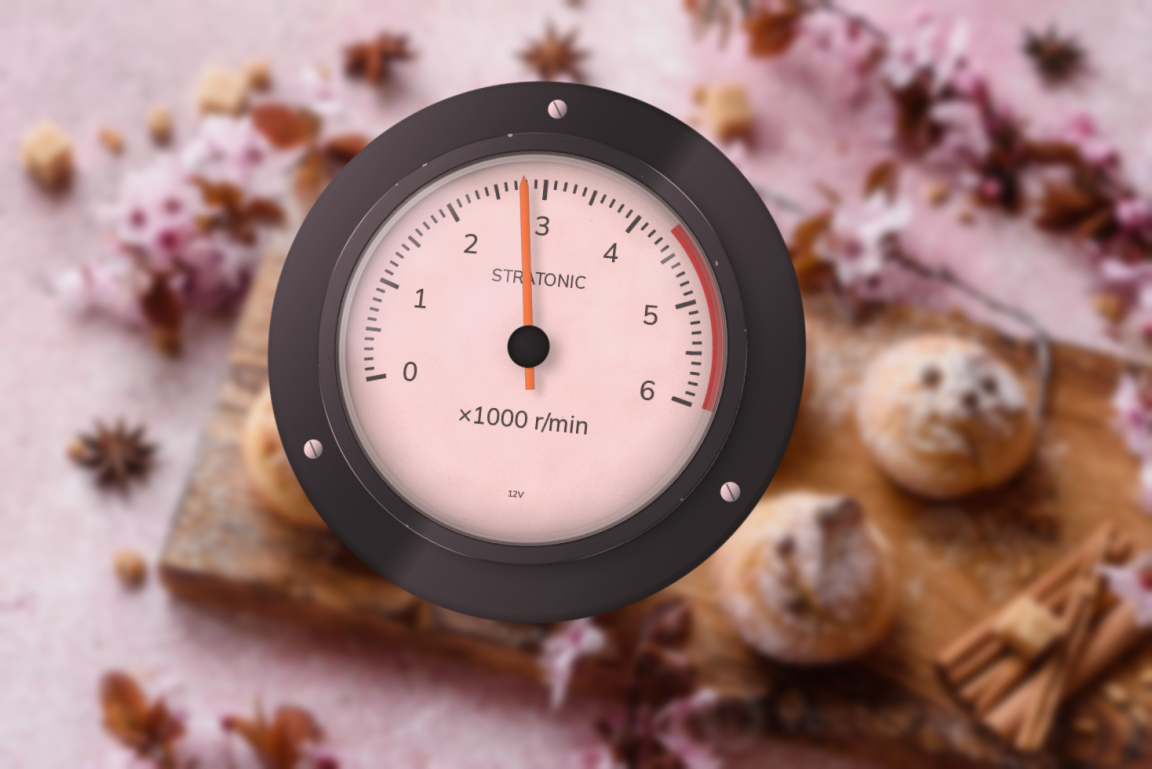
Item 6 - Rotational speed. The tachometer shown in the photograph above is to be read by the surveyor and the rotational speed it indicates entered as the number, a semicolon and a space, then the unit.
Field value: 2800; rpm
